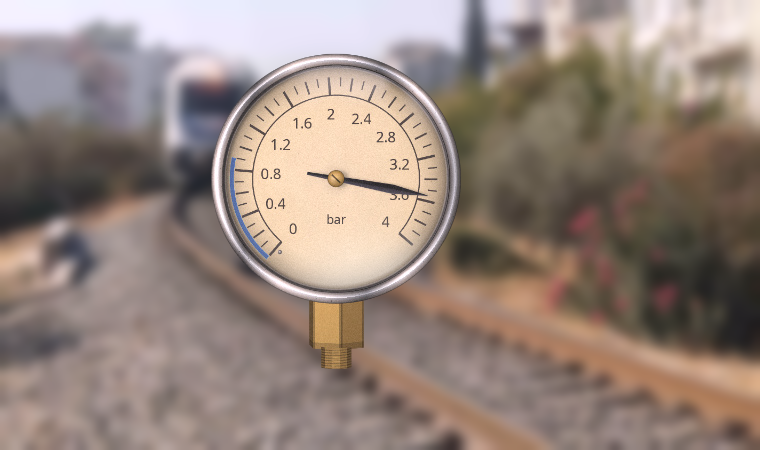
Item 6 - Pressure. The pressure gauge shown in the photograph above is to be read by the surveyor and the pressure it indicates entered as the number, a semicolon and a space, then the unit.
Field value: 3.55; bar
